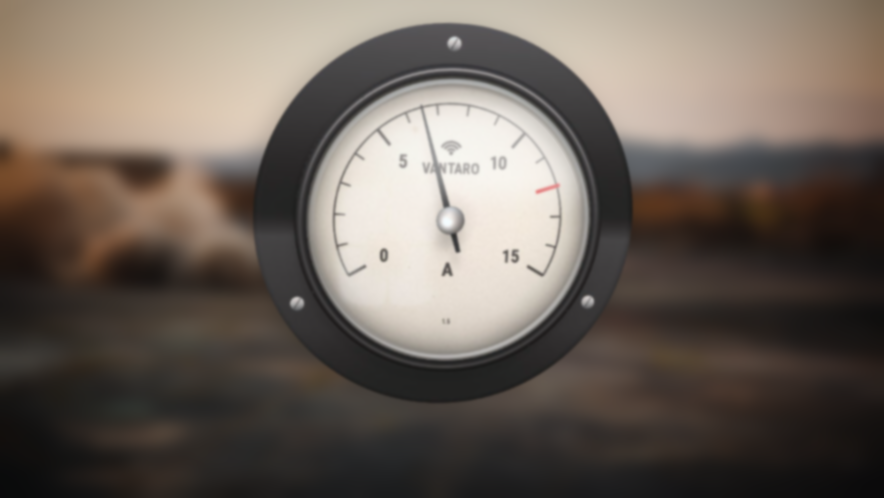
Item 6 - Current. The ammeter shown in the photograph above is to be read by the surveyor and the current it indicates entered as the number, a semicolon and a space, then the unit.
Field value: 6.5; A
